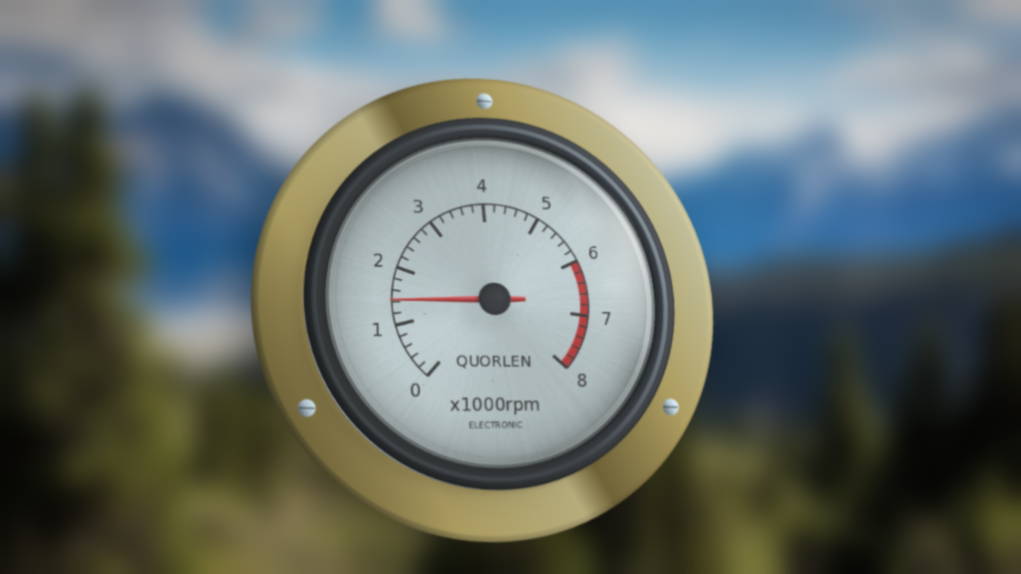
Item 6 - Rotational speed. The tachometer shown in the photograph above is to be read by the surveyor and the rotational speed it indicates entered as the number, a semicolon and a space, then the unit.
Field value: 1400; rpm
